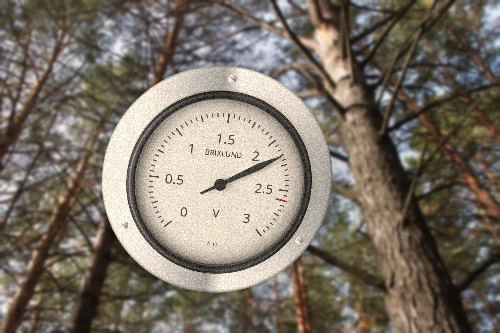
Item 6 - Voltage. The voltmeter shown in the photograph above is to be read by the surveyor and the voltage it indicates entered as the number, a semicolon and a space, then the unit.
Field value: 2.15; V
